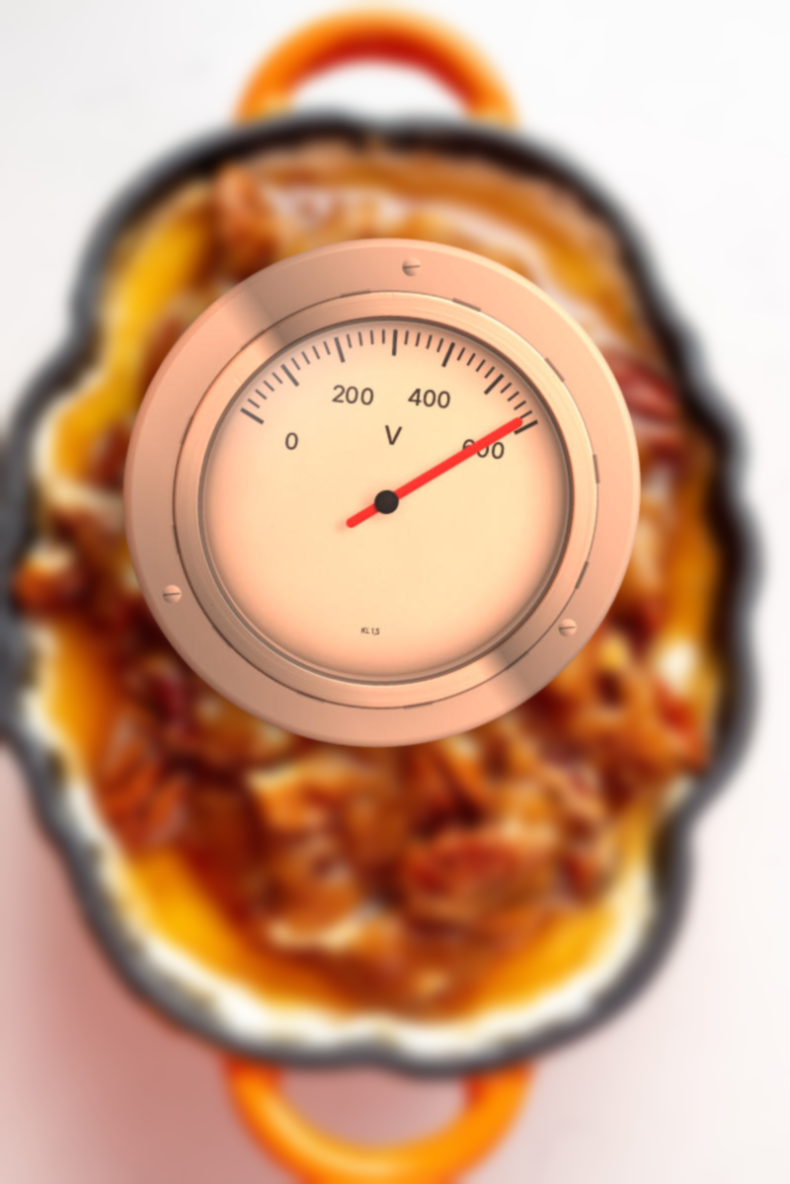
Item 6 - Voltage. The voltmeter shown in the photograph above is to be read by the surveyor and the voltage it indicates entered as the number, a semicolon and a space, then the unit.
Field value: 580; V
